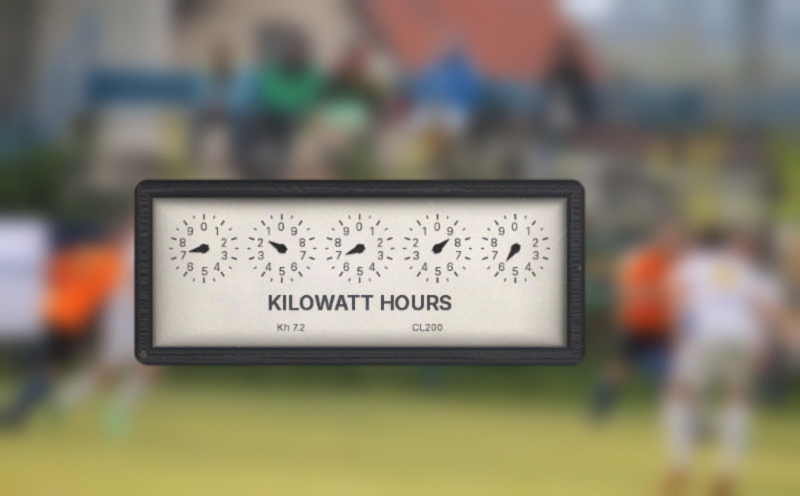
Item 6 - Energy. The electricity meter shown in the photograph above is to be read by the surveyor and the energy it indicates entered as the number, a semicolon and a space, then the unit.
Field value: 71686; kWh
